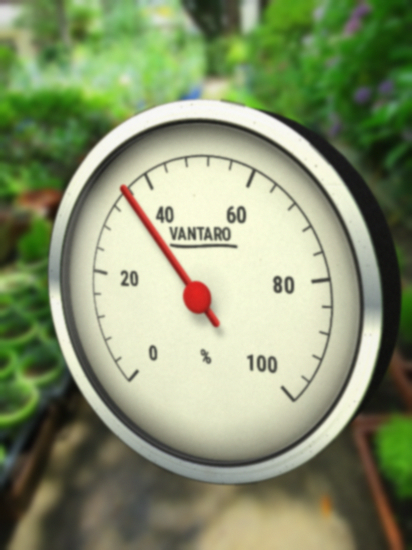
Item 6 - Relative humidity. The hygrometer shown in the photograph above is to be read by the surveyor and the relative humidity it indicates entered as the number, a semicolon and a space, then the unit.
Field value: 36; %
